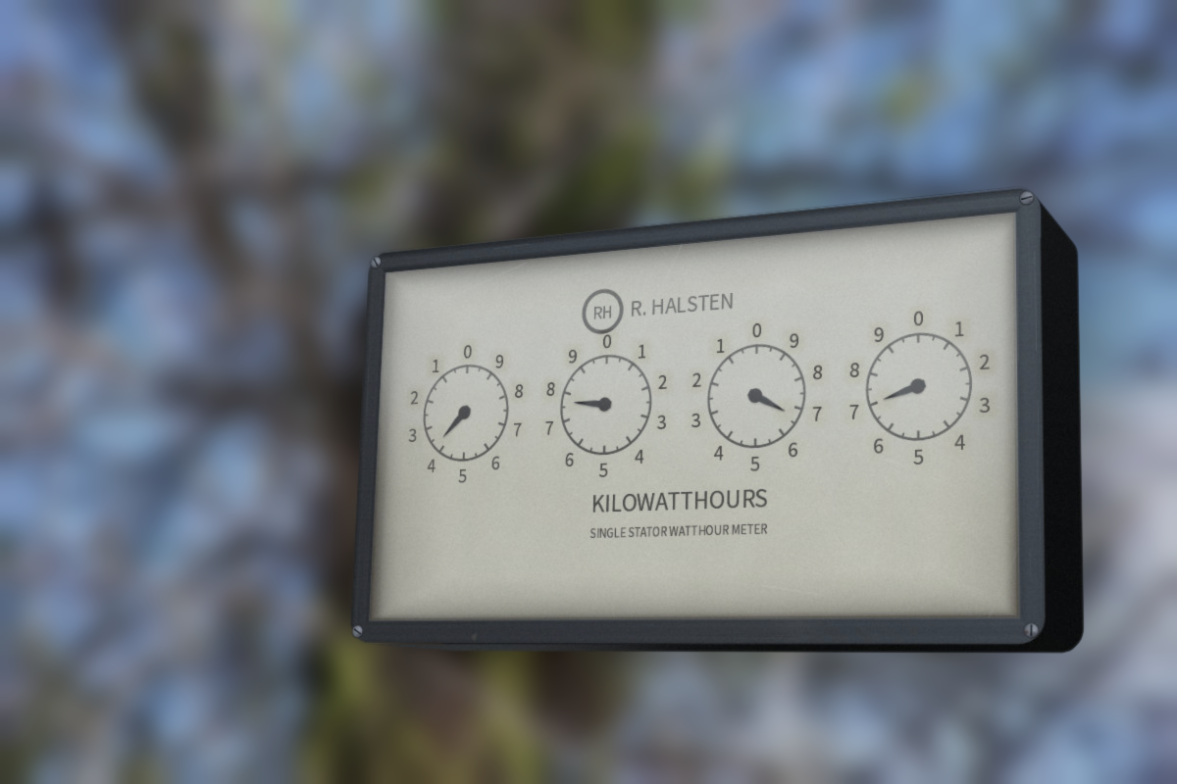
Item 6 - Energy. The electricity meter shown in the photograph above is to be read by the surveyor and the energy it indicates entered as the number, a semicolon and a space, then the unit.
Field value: 3767; kWh
